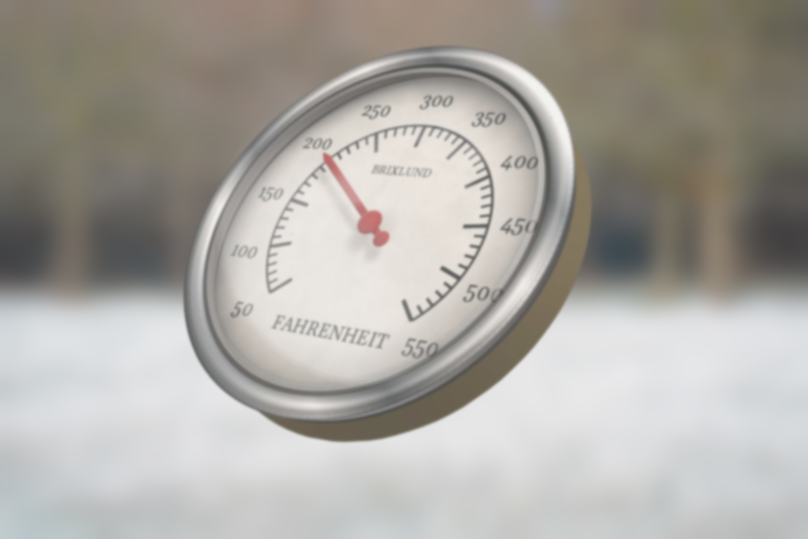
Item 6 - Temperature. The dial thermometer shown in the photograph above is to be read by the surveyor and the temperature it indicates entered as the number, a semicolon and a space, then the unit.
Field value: 200; °F
